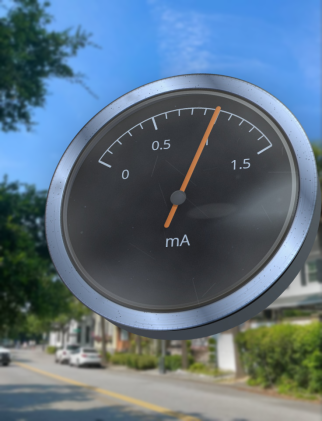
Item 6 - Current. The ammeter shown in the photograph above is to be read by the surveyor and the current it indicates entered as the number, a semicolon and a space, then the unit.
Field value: 1; mA
